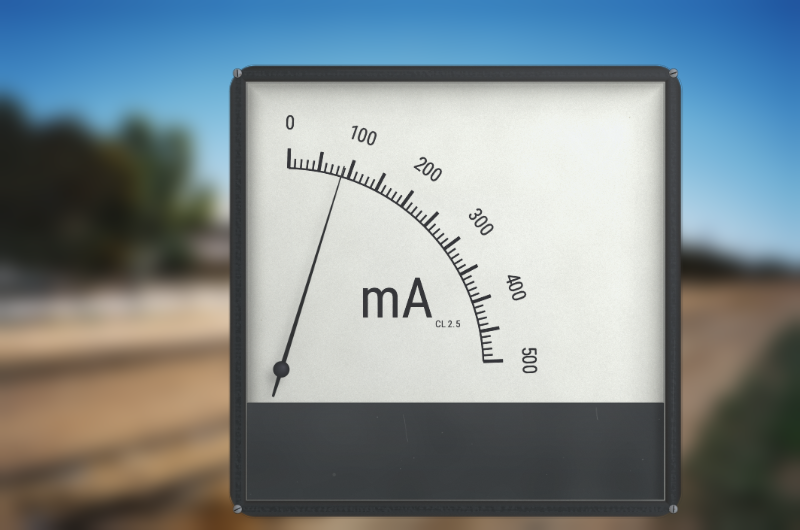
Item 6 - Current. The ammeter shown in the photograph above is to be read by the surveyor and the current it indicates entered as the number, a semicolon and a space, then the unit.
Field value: 90; mA
